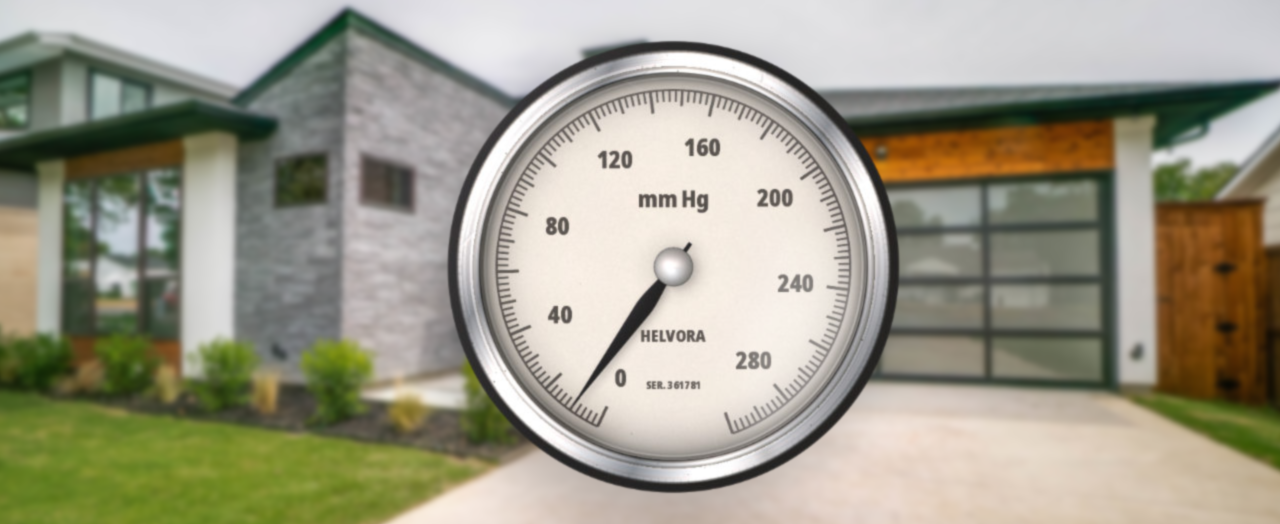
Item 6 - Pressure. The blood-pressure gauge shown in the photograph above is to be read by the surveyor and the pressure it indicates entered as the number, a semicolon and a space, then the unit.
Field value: 10; mmHg
